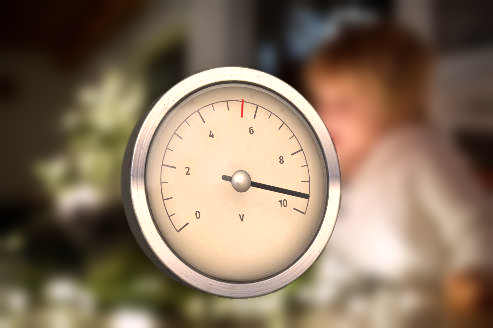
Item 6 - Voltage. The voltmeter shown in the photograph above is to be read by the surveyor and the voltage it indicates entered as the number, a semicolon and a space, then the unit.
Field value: 9.5; V
